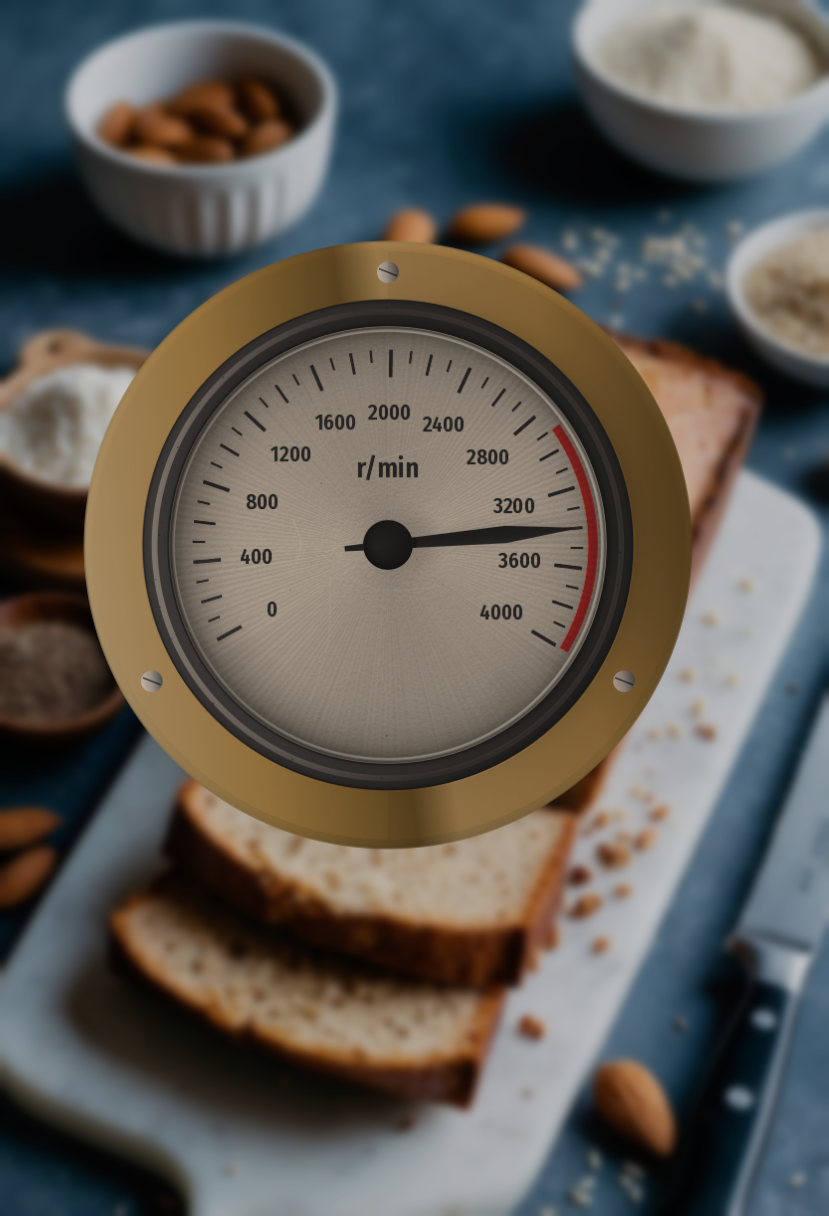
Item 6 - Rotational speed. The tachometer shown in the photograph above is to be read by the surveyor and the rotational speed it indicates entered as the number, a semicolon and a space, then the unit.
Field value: 3400; rpm
